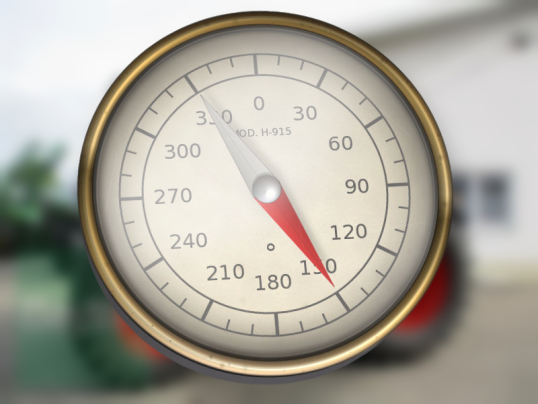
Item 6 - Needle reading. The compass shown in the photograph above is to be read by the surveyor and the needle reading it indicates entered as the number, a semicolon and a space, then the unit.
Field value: 150; °
